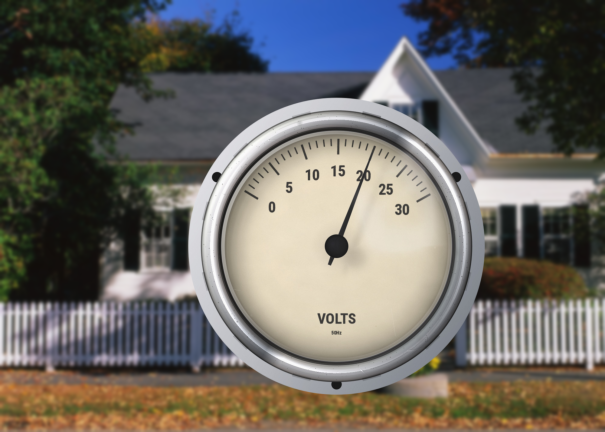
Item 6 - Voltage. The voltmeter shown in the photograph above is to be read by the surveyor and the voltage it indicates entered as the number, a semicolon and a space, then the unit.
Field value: 20; V
